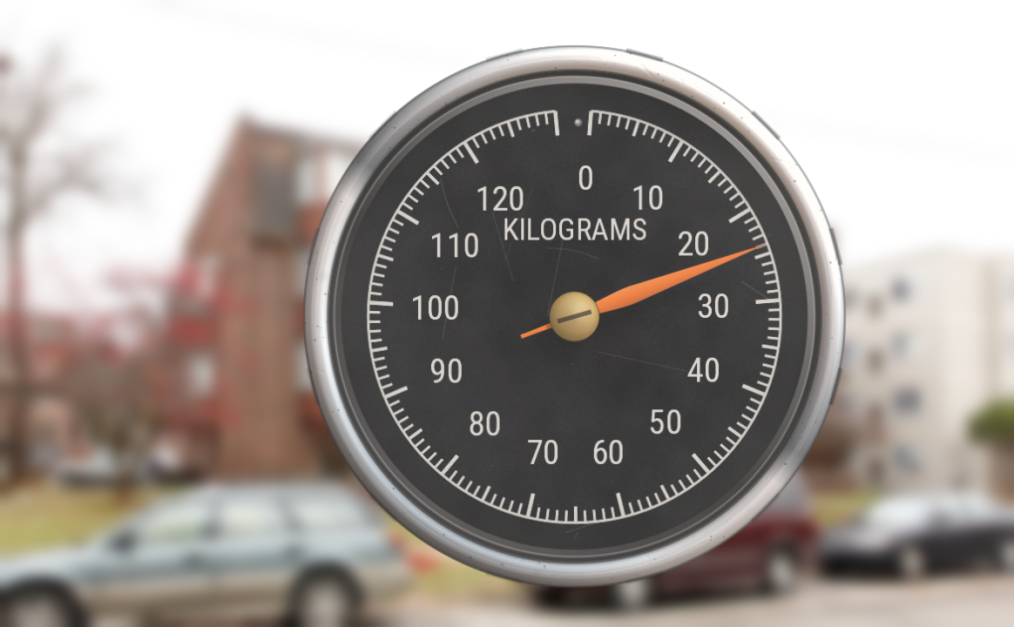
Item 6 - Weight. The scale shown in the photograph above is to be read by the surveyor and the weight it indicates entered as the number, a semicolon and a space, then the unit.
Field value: 24; kg
